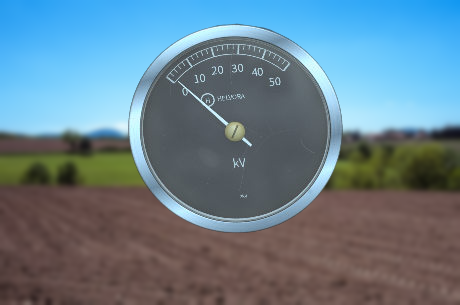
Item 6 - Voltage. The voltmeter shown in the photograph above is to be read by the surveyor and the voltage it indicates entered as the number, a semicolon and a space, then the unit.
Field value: 2; kV
